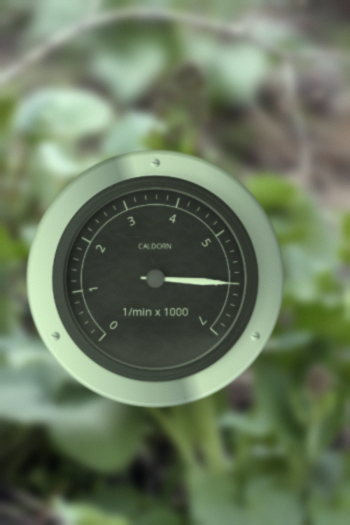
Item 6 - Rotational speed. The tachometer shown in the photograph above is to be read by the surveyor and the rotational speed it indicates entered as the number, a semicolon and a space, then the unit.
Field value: 6000; rpm
